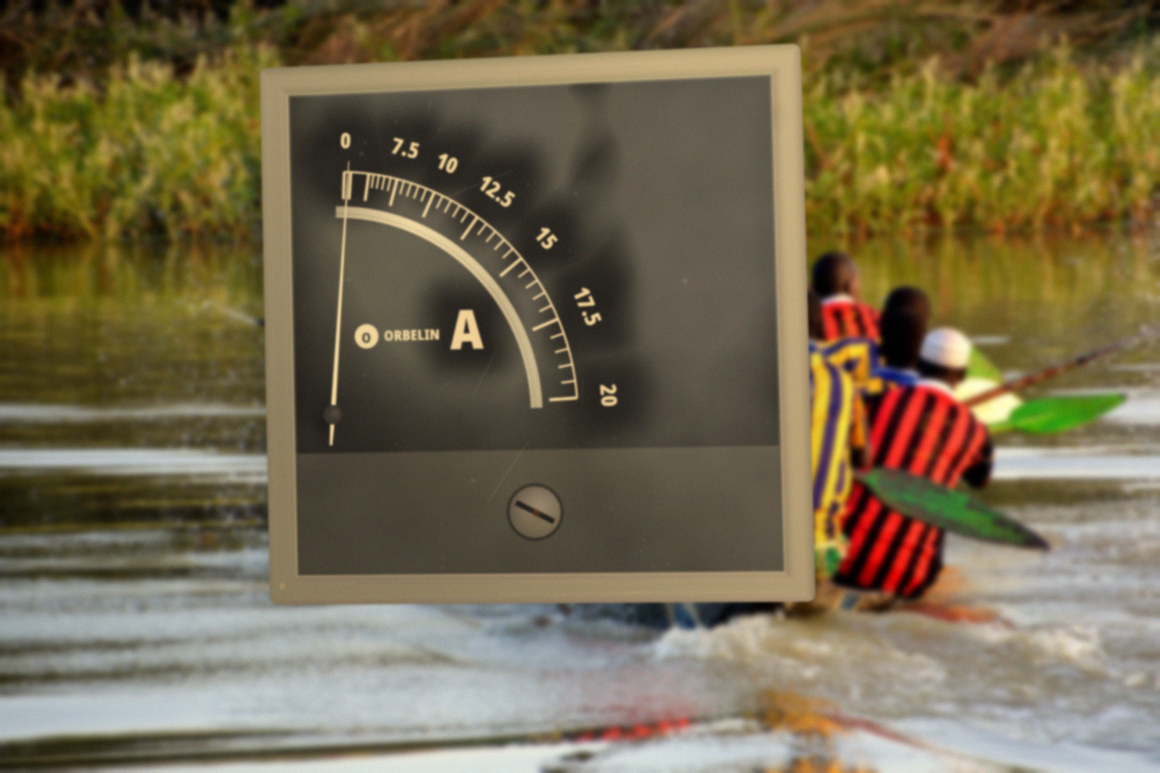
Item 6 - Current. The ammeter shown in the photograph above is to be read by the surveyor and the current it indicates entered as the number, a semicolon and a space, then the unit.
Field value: 2.5; A
